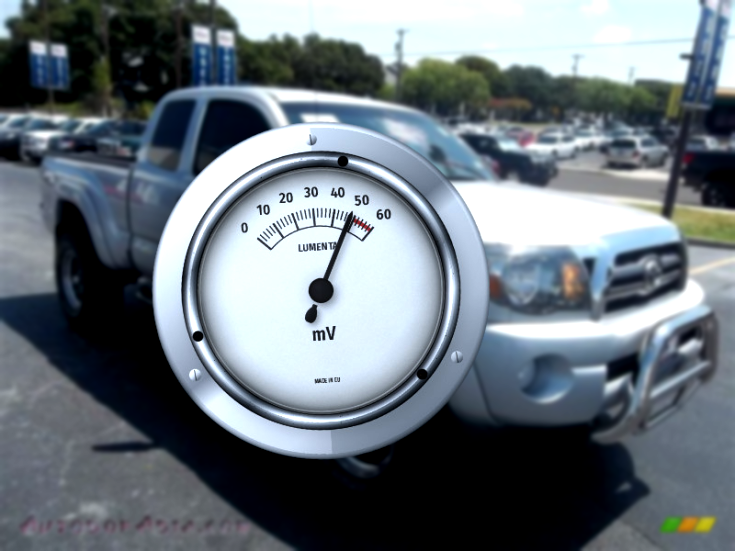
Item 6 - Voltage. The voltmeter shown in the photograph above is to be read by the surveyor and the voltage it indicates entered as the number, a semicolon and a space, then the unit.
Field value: 48; mV
